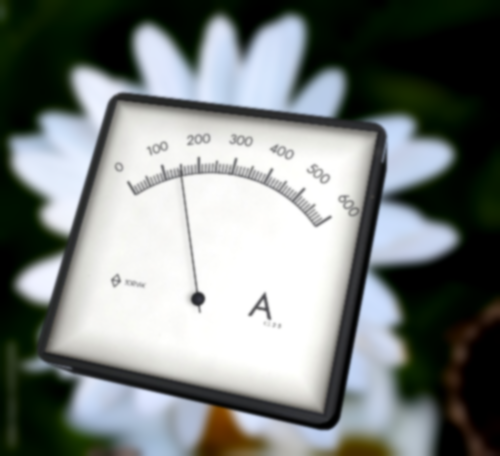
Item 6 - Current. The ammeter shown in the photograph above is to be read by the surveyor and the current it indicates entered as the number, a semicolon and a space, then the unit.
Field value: 150; A
